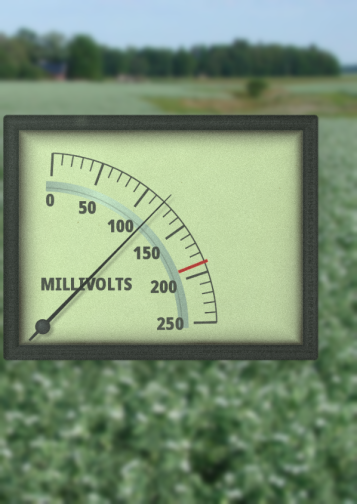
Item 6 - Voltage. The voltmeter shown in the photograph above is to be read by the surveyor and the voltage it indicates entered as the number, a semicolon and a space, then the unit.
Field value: 120; mV
